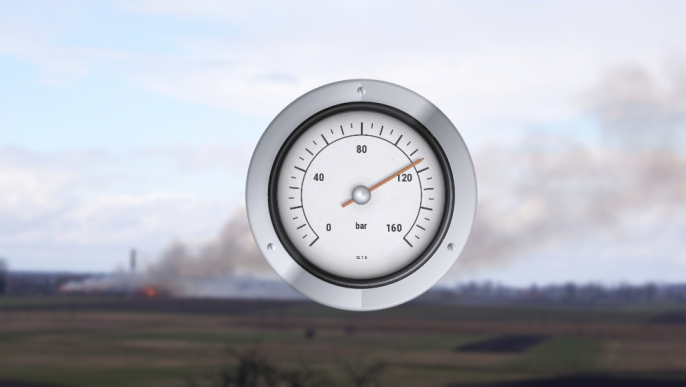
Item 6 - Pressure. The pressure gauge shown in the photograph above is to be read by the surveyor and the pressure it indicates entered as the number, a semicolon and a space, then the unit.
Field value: 115; bar
